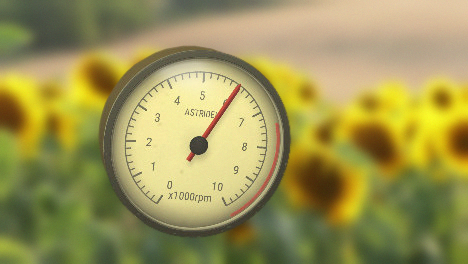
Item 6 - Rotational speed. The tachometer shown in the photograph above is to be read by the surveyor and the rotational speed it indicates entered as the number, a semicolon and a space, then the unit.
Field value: 6000; rpm
